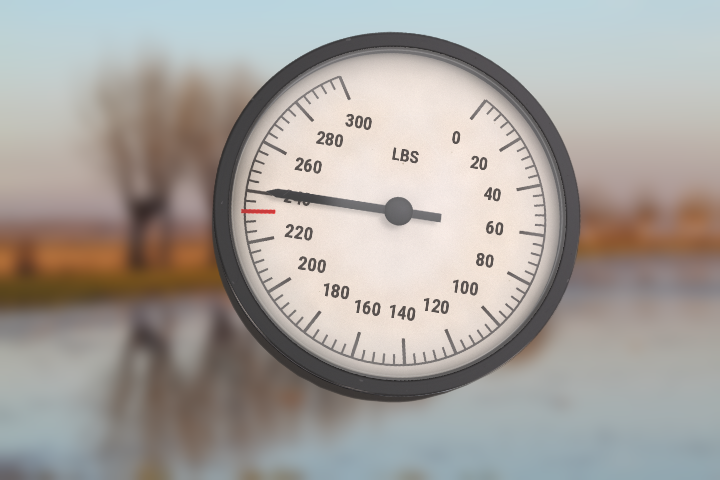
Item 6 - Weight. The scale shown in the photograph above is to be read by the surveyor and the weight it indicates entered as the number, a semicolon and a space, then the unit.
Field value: 240; lb
